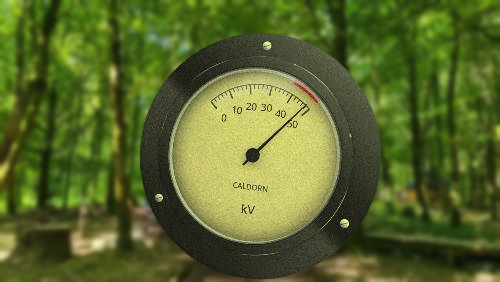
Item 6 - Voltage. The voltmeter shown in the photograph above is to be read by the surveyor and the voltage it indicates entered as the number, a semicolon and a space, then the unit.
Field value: 48; kV
